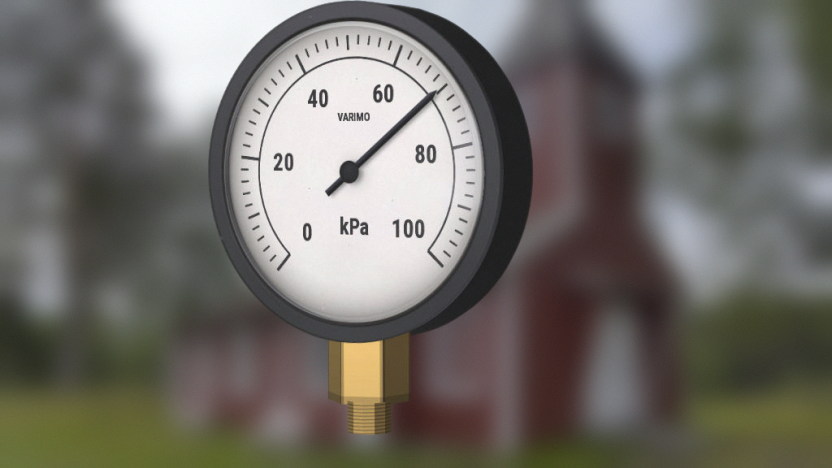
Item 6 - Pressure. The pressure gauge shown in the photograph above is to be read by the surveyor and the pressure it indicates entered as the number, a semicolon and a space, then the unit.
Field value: 70; kPa
